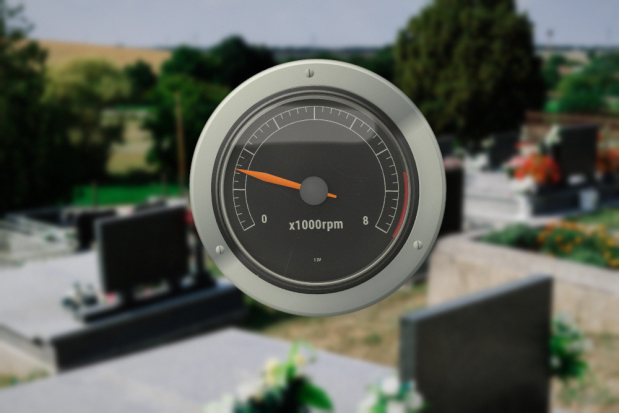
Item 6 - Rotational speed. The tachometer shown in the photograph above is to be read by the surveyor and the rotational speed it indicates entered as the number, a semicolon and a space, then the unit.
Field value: 1500; rpm
